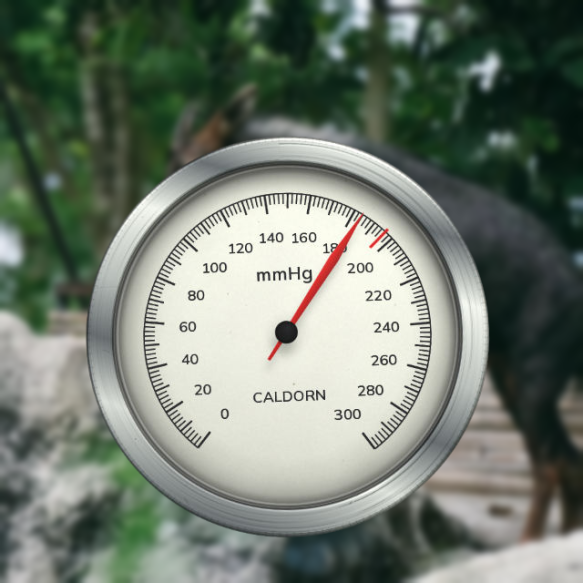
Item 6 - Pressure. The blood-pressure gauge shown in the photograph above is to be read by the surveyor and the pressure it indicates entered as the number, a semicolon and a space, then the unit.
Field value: 184; mmHg
